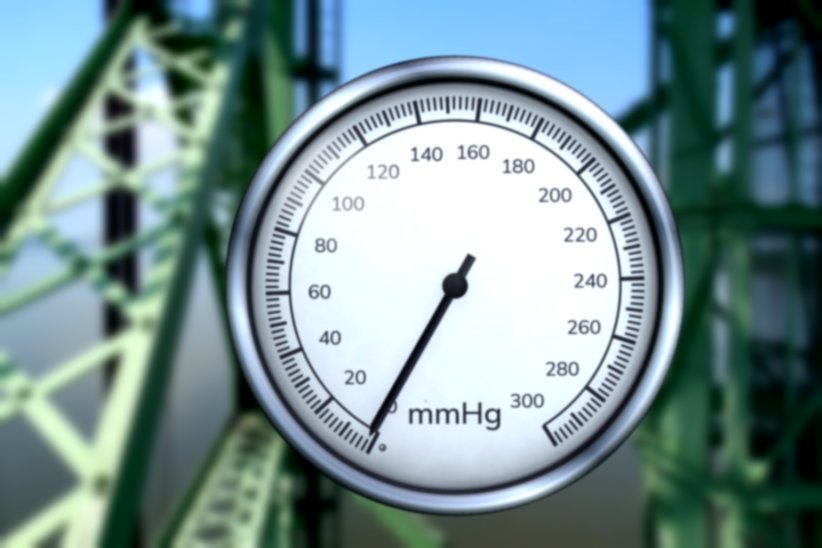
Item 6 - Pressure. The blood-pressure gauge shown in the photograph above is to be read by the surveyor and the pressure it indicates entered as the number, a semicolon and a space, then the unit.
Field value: 2; mmHg
